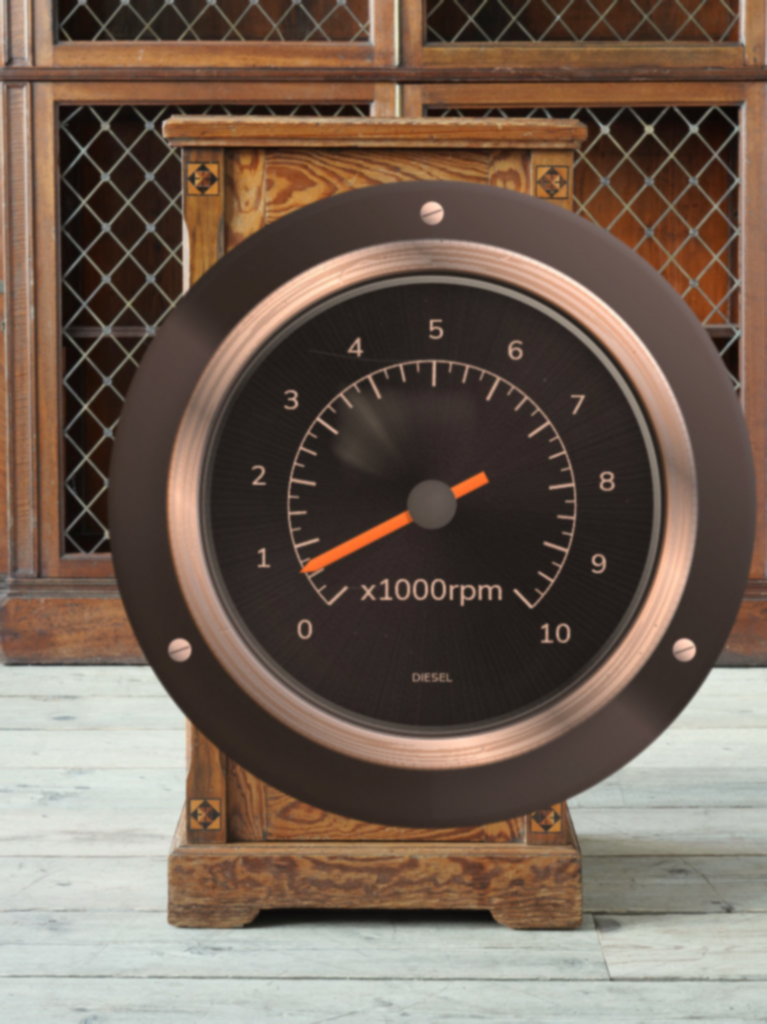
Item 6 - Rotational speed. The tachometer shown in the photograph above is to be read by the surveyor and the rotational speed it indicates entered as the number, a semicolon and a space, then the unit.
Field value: 625; rpm
